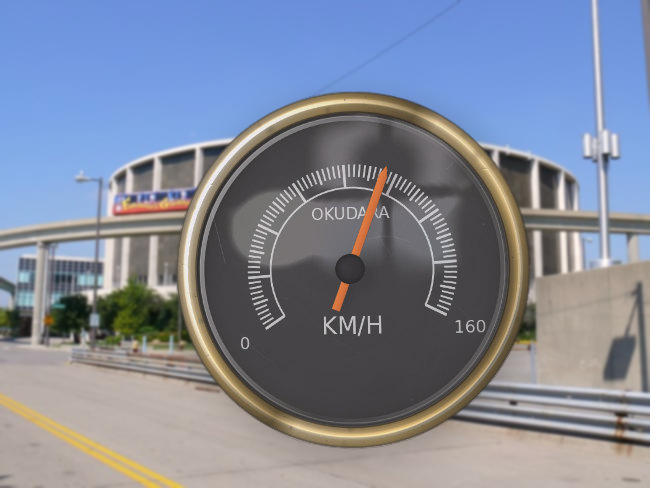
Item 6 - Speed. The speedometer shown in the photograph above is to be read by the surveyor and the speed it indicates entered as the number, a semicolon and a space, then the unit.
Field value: 96; km/h
